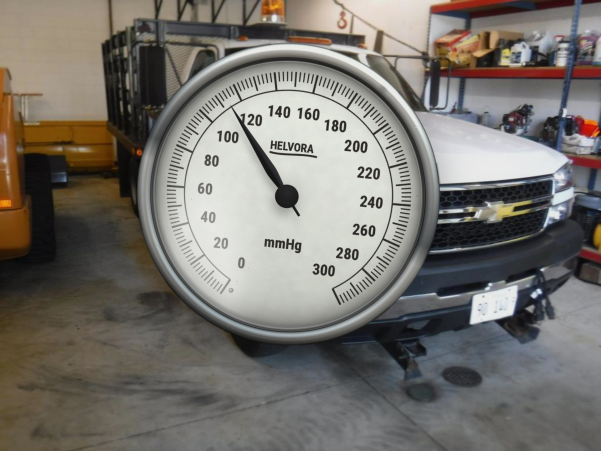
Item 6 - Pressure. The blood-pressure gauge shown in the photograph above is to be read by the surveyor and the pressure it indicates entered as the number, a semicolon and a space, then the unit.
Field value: 114; mmHg
